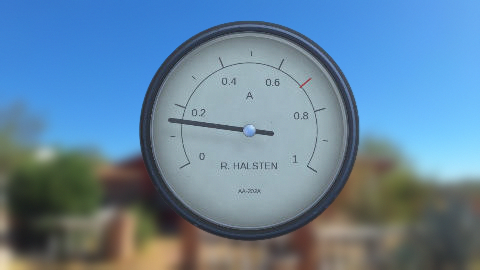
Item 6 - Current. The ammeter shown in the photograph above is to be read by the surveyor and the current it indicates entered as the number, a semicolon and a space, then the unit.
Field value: 0.15; A
